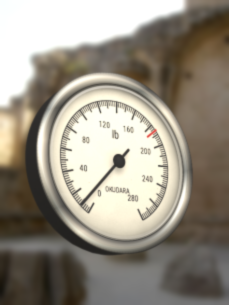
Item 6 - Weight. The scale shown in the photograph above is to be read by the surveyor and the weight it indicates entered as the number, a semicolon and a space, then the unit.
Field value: 10; lb
